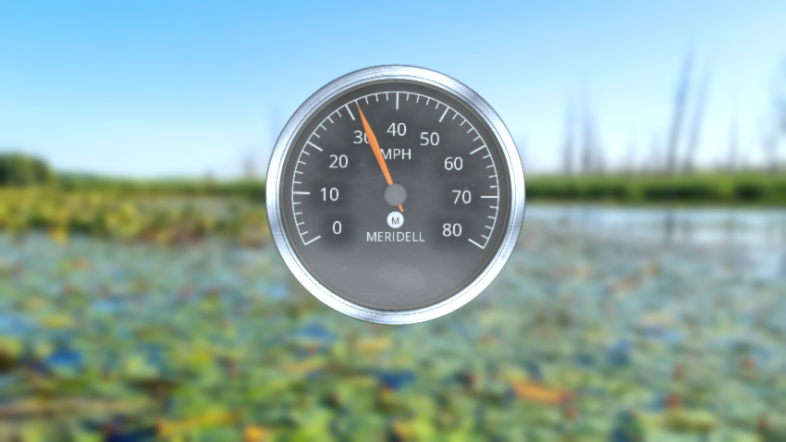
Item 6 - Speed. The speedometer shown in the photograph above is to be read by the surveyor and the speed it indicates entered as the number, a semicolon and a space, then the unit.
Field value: 32; mph
